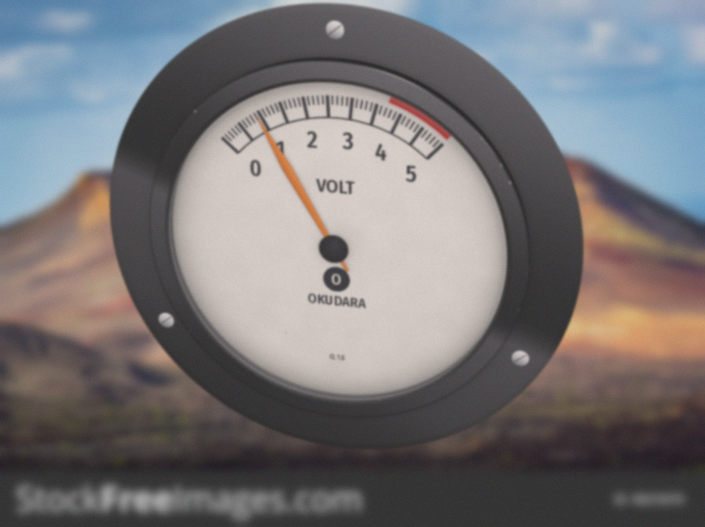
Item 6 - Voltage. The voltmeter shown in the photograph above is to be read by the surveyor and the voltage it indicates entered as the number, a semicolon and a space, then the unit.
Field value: 1; V
